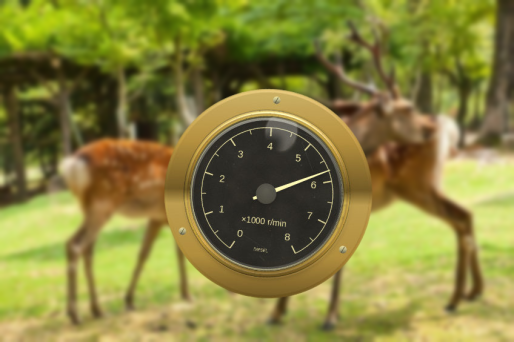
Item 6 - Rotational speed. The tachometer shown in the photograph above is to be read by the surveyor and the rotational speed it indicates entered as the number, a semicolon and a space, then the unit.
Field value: 5750; rpm
